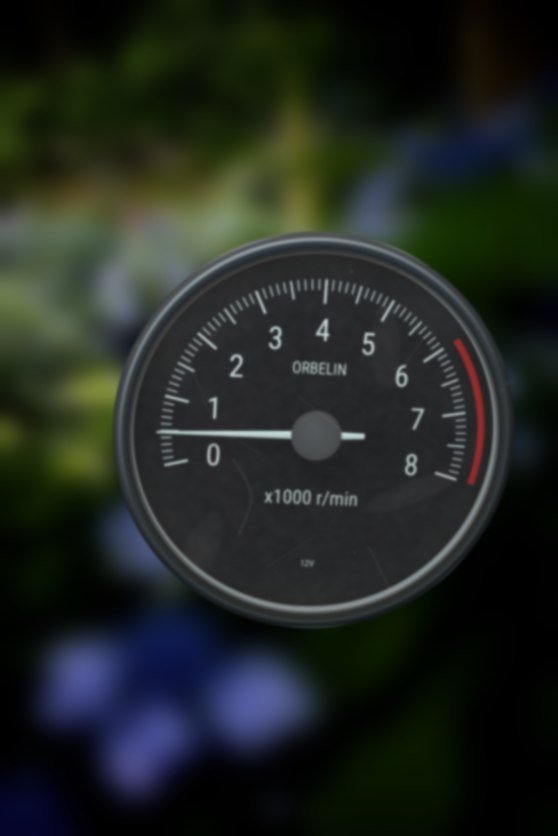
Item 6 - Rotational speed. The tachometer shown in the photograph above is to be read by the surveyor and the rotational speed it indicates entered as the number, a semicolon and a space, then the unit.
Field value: 500; rpm
